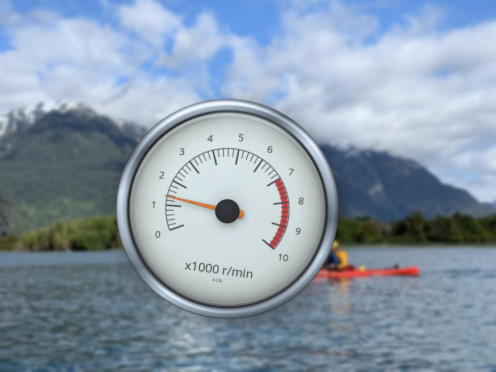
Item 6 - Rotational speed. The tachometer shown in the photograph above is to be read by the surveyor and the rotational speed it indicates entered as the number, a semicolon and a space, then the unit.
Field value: 1400; rpm
